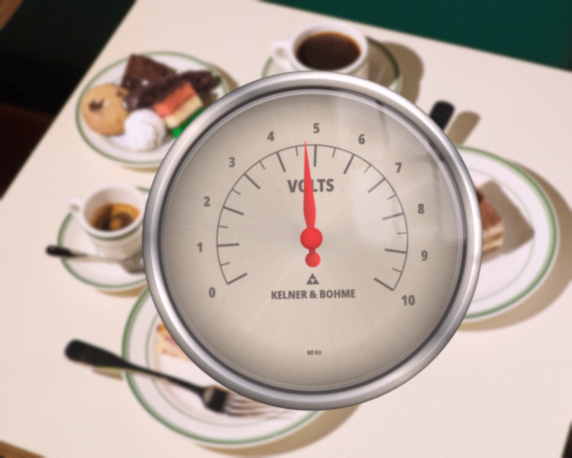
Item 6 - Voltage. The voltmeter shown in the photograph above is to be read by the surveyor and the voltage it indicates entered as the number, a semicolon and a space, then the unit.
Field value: 4.75; V
